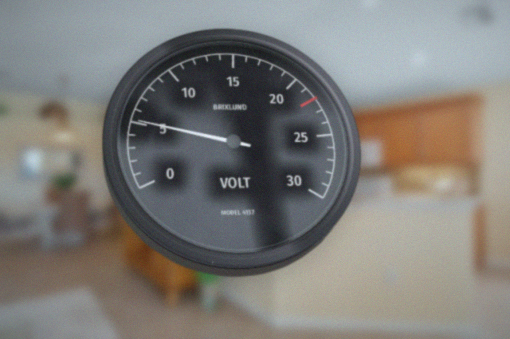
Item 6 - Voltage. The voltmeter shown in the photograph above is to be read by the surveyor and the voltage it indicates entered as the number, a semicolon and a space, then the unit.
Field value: 5; V
